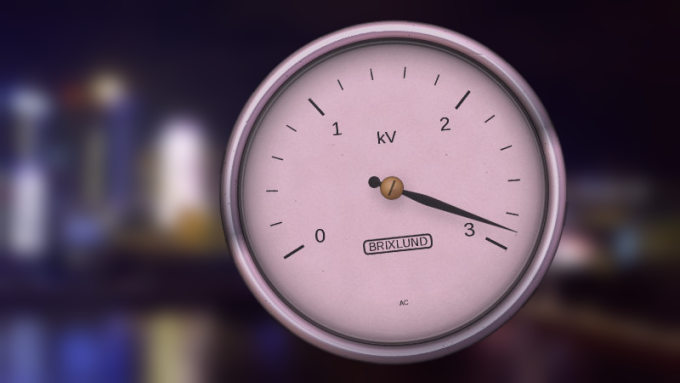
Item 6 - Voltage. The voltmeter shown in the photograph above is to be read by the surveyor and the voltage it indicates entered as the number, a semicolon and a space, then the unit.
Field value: 2.9; kV
